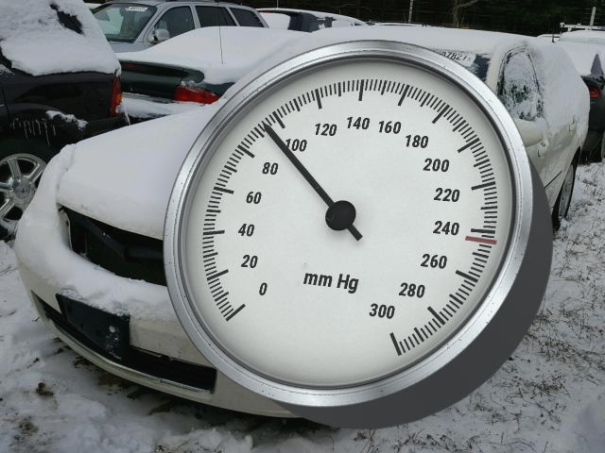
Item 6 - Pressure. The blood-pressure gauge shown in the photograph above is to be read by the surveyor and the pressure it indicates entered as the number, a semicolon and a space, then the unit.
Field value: 94; mmHg
